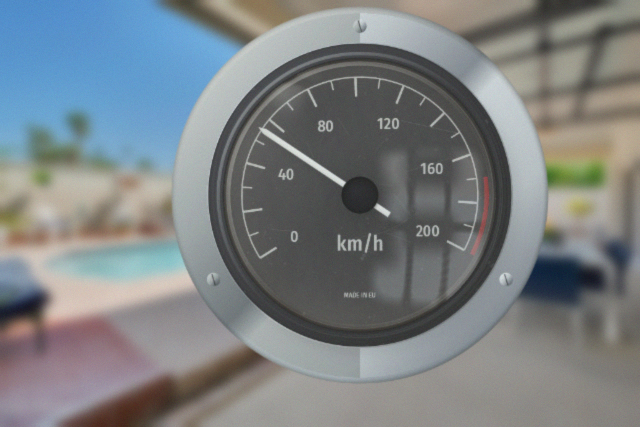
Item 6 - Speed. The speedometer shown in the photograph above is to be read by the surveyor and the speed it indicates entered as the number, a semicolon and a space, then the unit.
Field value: 55; km/h
